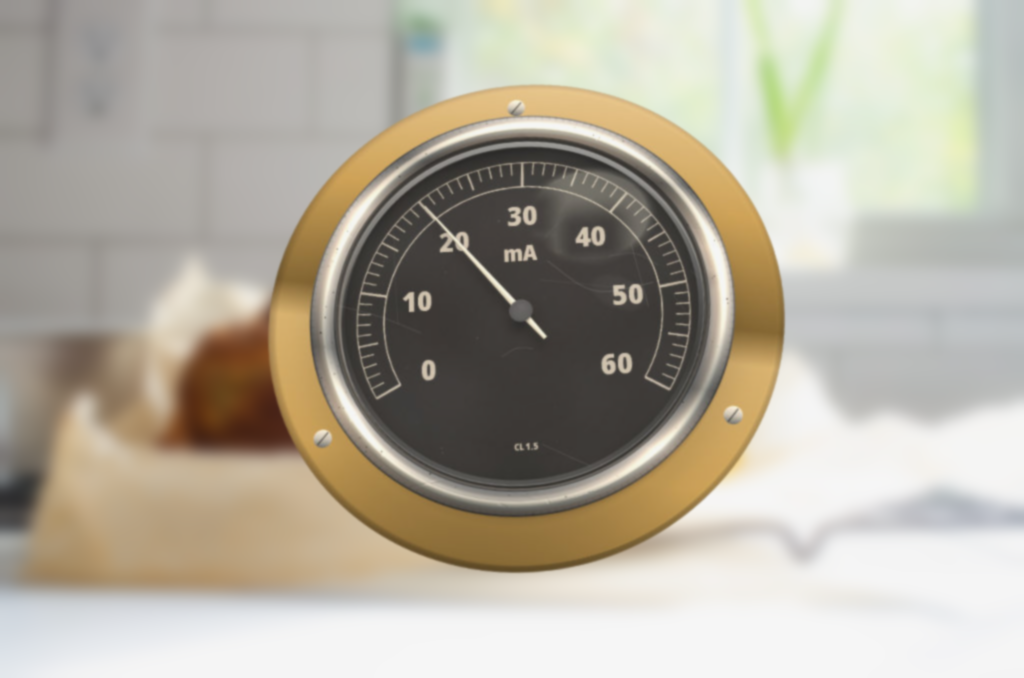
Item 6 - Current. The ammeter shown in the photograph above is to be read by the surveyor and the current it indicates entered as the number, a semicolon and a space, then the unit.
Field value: 20; mA
